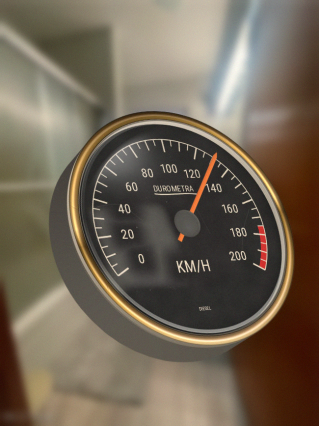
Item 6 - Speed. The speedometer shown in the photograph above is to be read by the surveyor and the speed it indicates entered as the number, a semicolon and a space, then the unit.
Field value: 130; km/h
